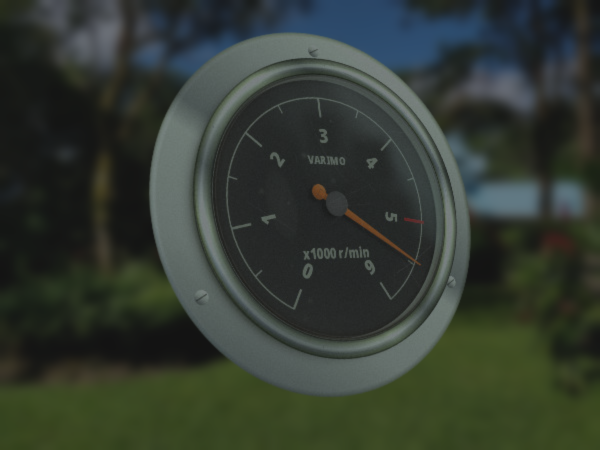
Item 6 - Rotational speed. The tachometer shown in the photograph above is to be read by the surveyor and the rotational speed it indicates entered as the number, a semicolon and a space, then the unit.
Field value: 5500; rpm
